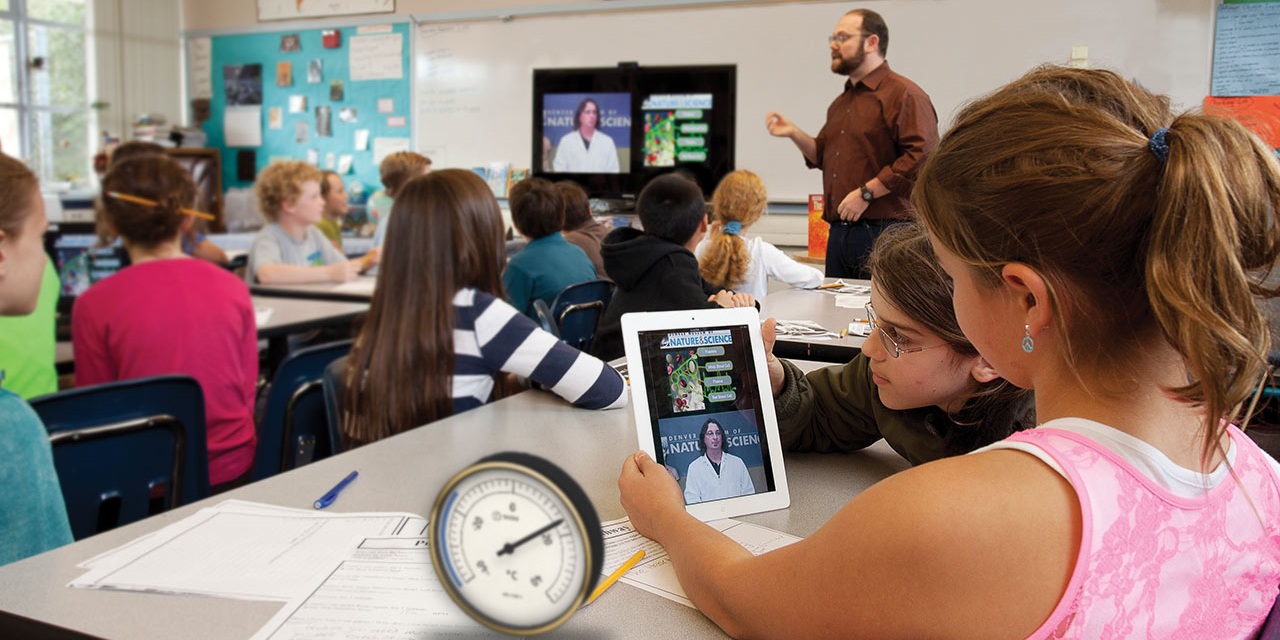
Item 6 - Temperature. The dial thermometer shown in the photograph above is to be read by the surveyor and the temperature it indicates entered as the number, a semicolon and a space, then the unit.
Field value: 16; °C
